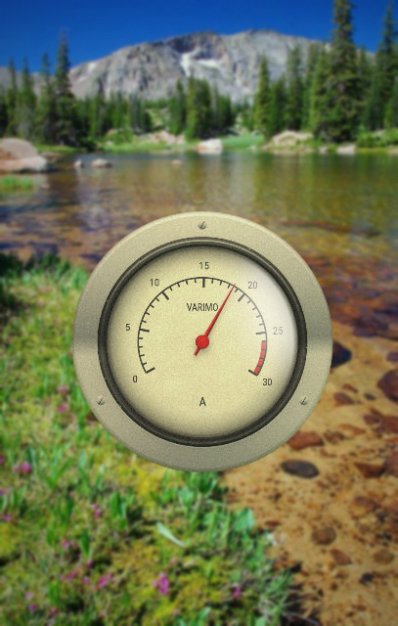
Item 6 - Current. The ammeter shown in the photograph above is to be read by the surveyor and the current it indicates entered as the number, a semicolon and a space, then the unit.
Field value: 18.5; A
